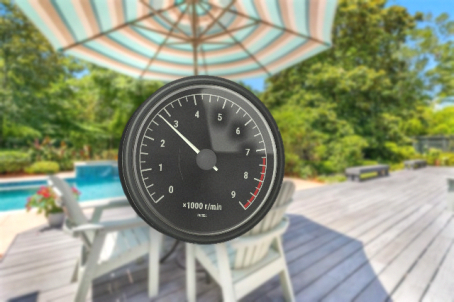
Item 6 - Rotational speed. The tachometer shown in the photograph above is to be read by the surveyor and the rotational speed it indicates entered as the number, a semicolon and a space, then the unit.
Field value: 2750; rpm
